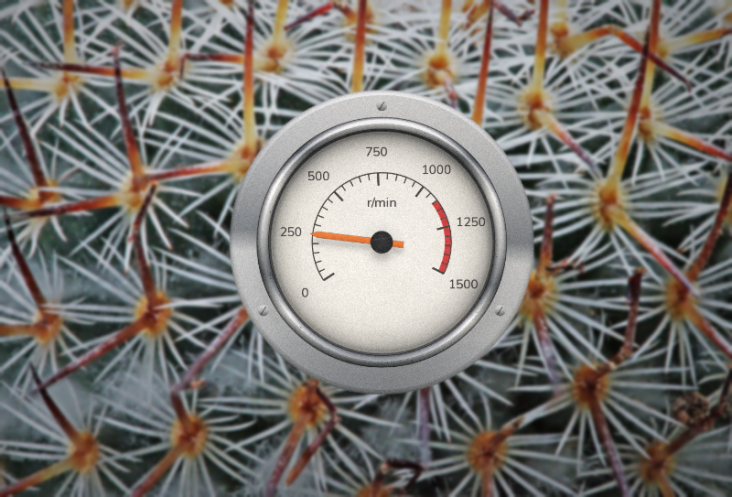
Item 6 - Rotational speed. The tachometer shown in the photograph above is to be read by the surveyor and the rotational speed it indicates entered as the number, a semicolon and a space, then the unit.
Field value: 250; rpm
